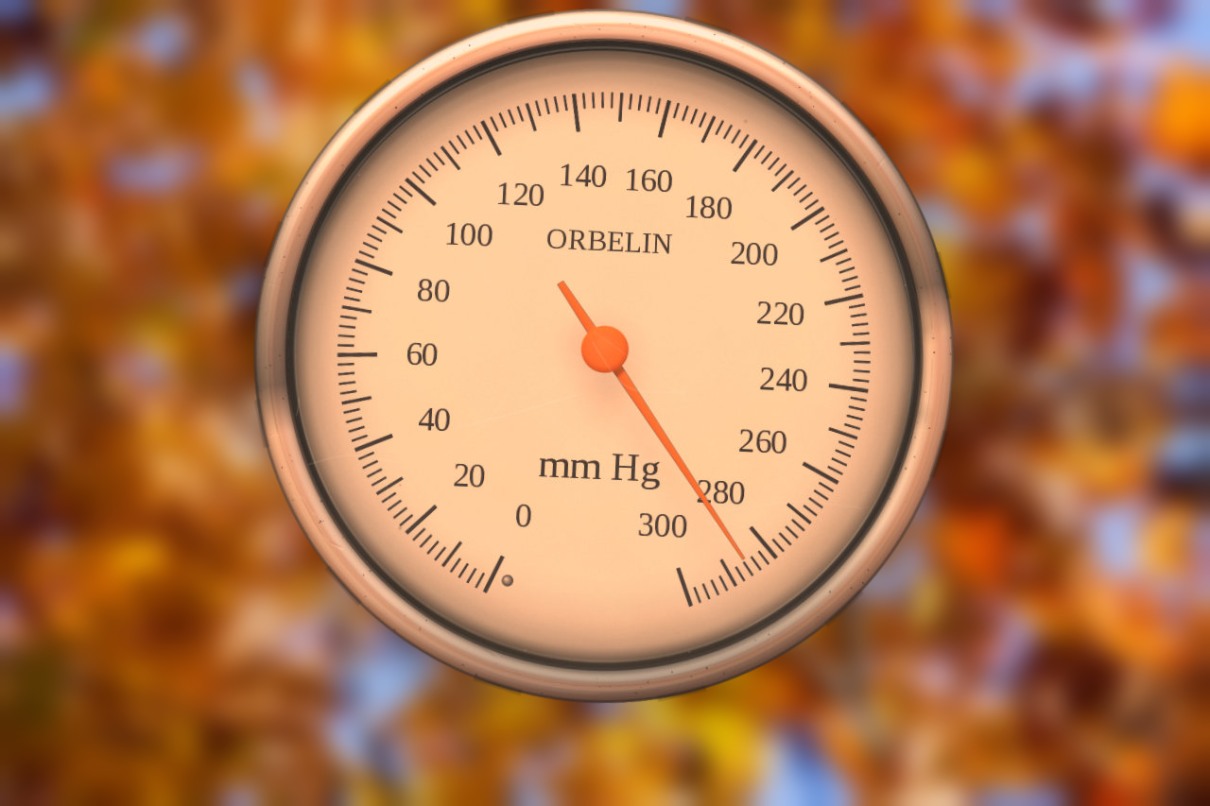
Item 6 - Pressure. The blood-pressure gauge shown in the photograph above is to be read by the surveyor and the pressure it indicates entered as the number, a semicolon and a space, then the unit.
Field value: 286; mmHg
